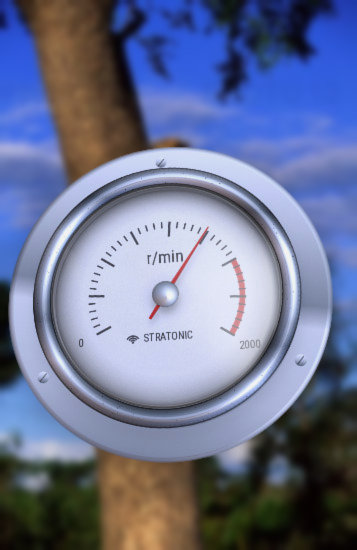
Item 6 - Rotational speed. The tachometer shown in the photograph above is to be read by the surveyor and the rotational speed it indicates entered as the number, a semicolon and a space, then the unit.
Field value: 1250; rpm
